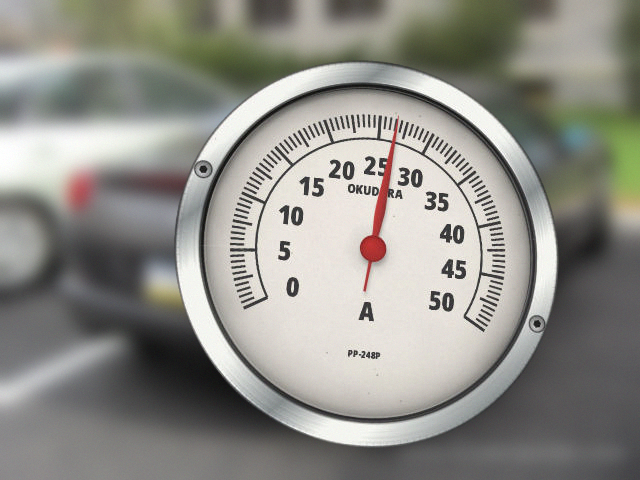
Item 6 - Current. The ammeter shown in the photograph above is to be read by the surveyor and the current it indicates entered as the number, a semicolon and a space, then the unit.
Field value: 26.5; A
